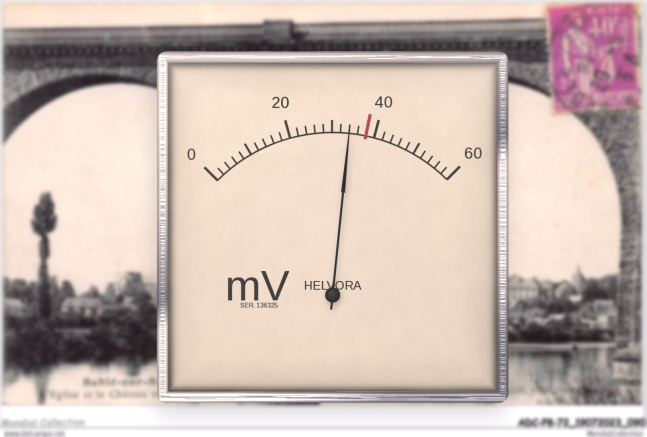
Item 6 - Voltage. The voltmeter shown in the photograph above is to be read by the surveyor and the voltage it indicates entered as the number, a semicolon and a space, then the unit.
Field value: 34; mV
